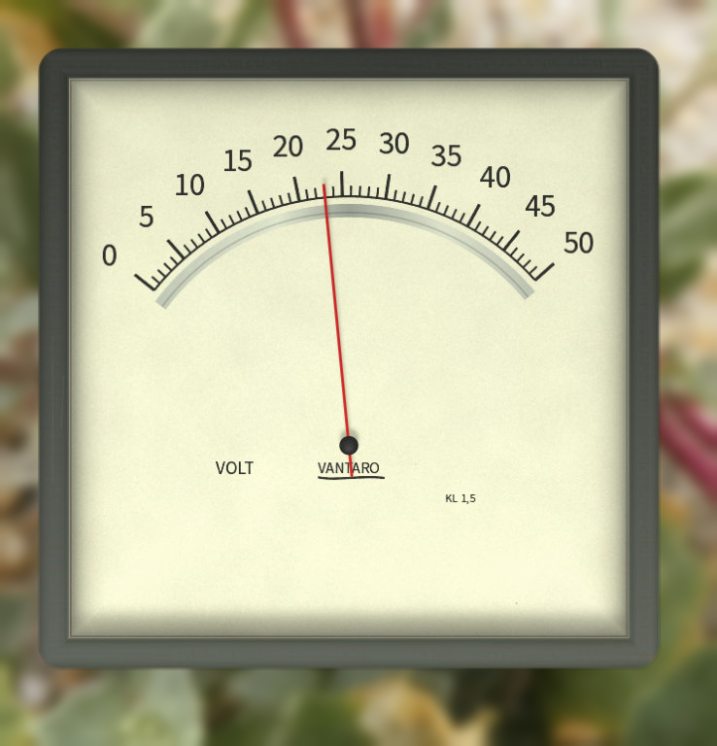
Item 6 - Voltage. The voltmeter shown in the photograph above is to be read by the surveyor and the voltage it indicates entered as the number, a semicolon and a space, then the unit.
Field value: 23; V
